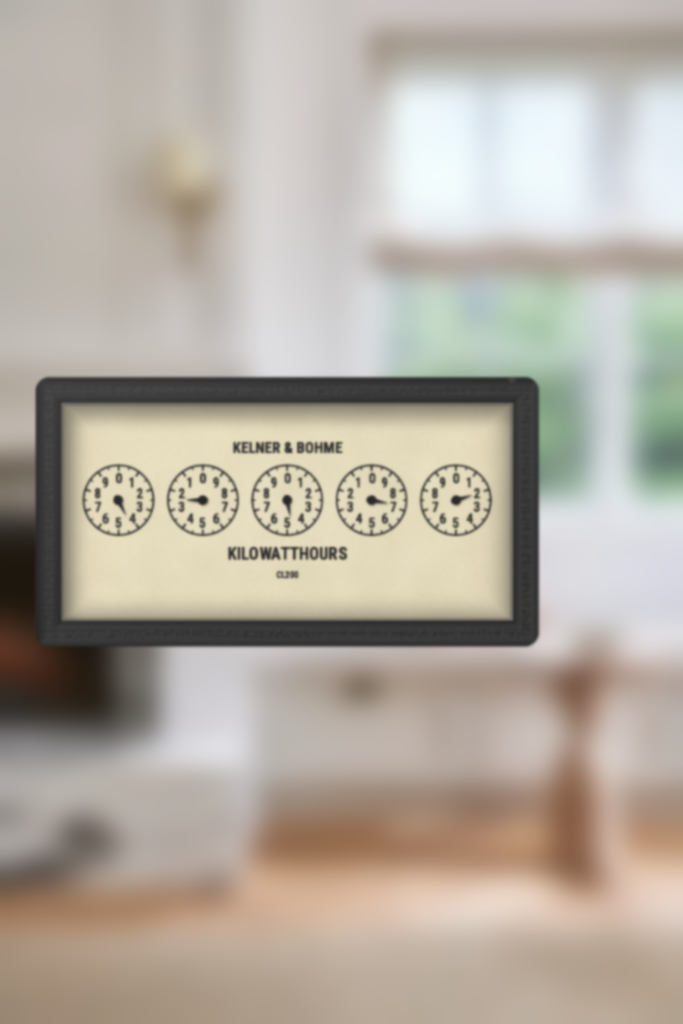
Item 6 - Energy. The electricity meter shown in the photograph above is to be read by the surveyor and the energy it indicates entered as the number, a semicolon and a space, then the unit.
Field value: 42472; kWh
